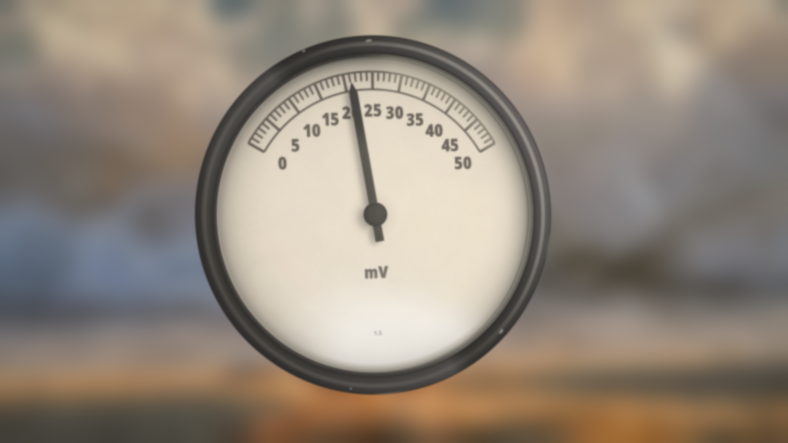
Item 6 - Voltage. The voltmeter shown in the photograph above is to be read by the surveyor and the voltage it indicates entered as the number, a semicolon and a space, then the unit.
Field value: 21; mV
